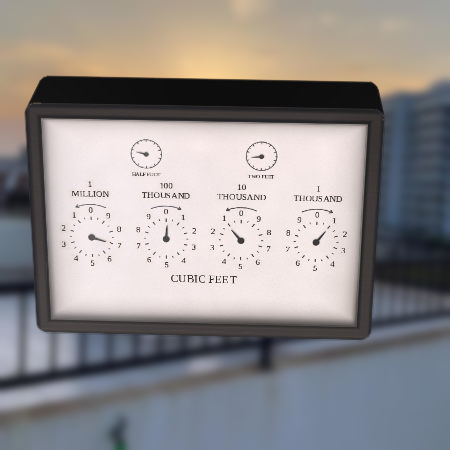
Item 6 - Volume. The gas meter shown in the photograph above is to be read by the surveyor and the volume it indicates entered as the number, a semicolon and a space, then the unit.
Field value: 701100; ft³
